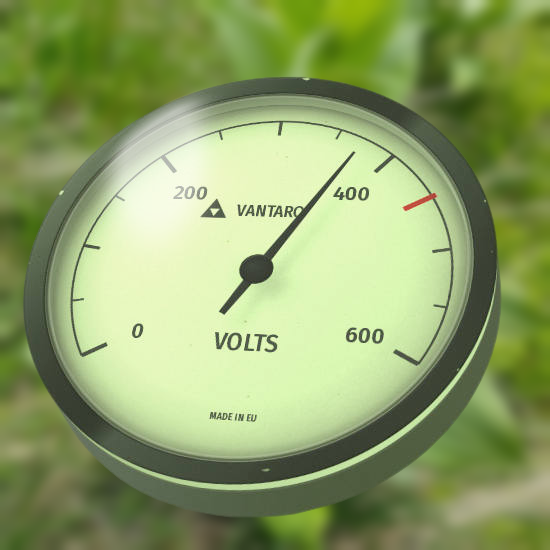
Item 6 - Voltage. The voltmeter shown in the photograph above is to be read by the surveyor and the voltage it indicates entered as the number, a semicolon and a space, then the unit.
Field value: 375; V
